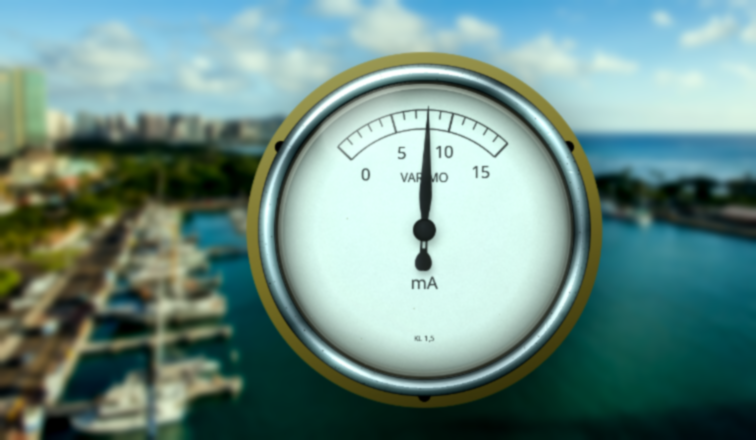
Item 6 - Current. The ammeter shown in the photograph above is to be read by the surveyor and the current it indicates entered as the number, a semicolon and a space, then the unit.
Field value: 8; mA
